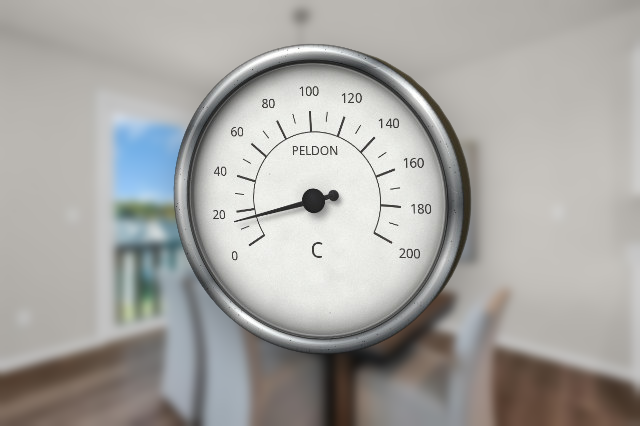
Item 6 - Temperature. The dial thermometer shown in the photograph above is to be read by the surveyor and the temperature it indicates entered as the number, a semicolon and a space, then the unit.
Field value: 15; °C
